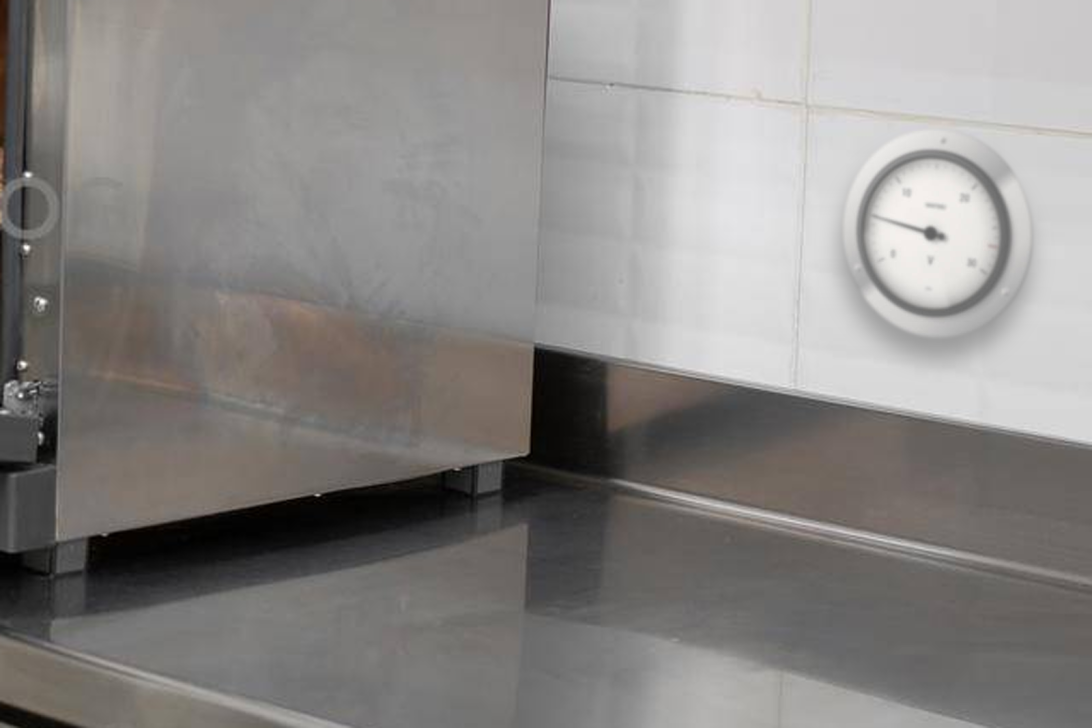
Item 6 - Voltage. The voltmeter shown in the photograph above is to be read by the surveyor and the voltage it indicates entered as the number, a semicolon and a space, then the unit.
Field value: 5; V
